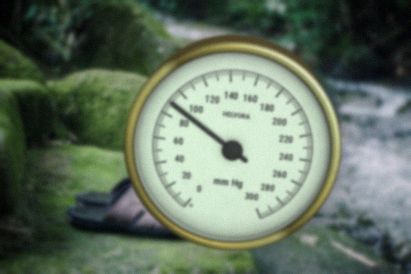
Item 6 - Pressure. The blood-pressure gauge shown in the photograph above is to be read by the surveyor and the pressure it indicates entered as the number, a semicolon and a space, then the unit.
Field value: 90; mmHg
